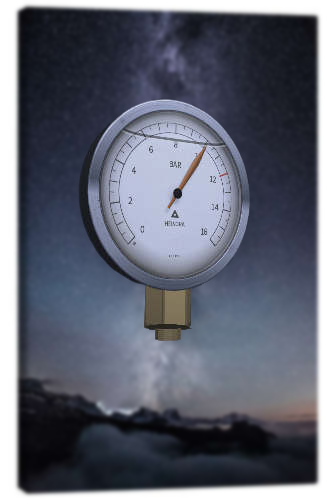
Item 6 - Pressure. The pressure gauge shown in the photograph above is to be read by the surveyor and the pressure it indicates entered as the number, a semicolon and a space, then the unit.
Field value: 10; bar
